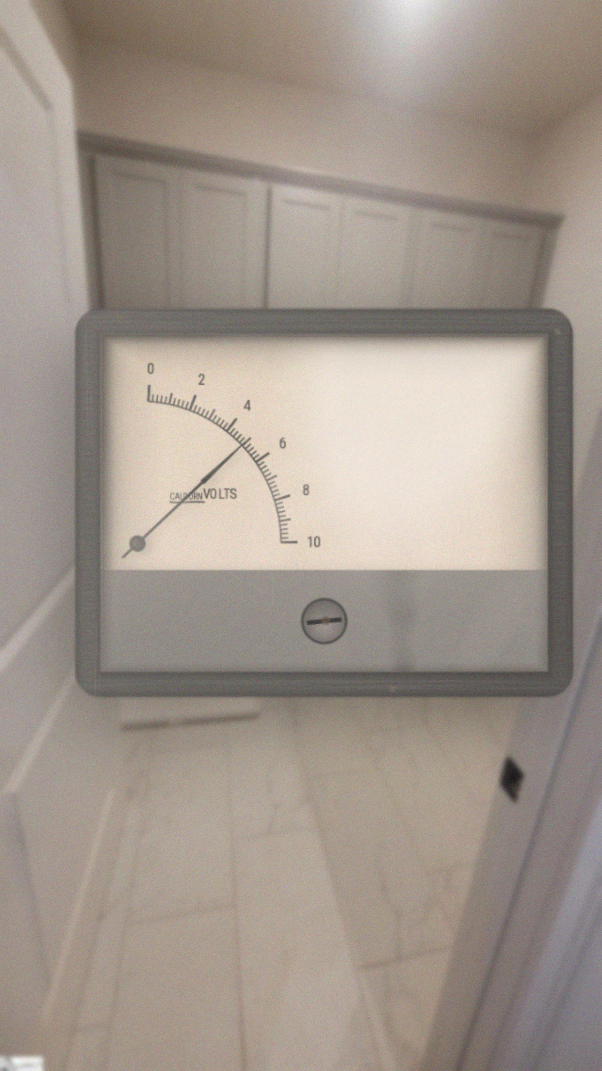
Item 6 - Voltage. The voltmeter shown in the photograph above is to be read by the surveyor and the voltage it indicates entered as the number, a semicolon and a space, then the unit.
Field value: 5; V
